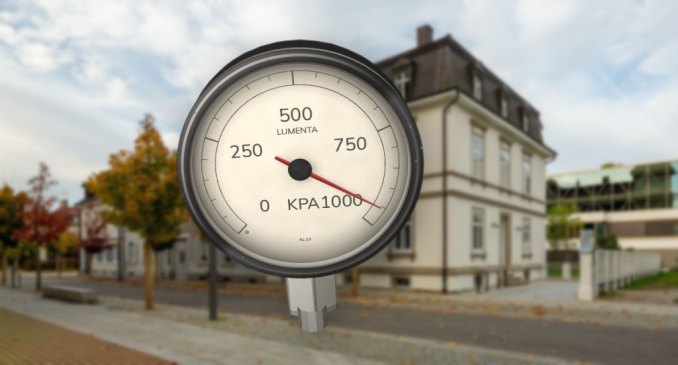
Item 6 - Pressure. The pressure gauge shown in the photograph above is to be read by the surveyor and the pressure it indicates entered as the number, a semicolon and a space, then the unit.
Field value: 950; kPa
